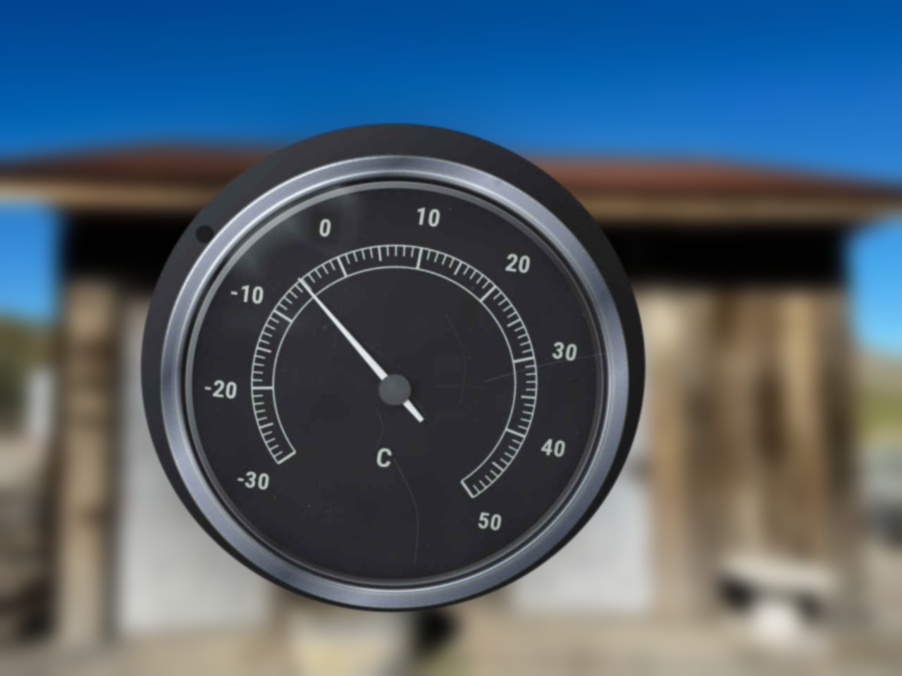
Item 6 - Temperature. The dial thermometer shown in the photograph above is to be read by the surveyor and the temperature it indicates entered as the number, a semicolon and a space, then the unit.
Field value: -5; °C
